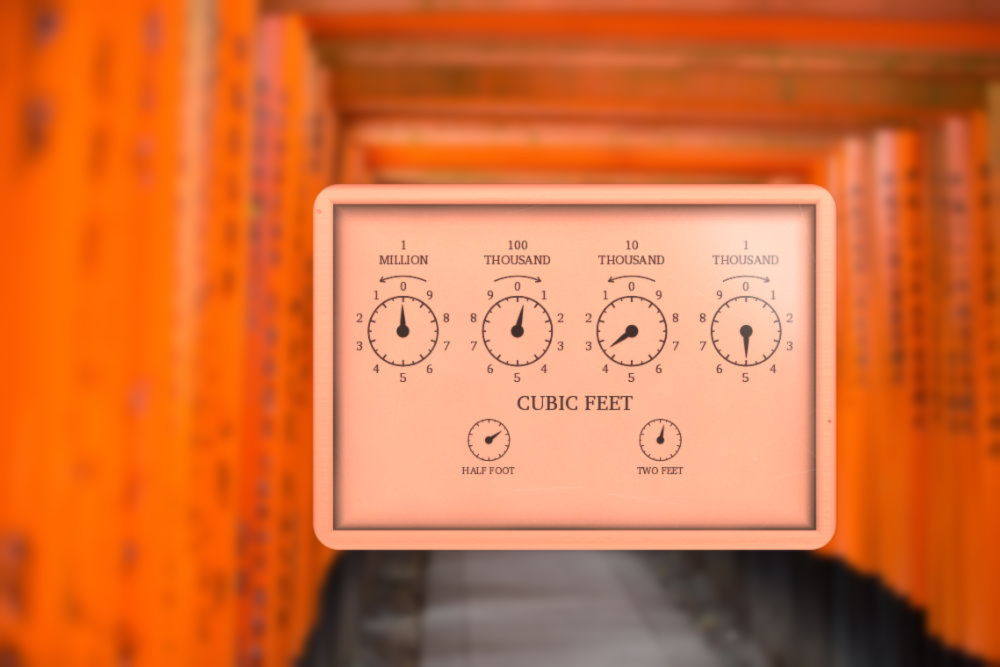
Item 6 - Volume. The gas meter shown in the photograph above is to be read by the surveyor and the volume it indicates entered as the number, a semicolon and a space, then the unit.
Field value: 3500; ft³
